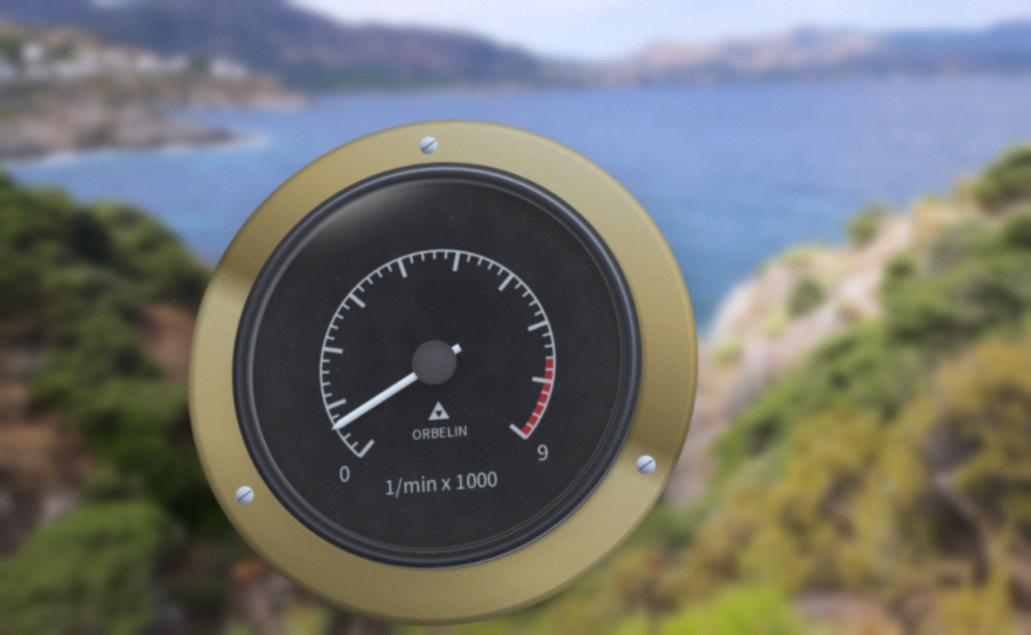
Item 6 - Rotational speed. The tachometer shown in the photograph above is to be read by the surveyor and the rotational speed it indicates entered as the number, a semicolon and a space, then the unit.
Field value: 600; rpm
